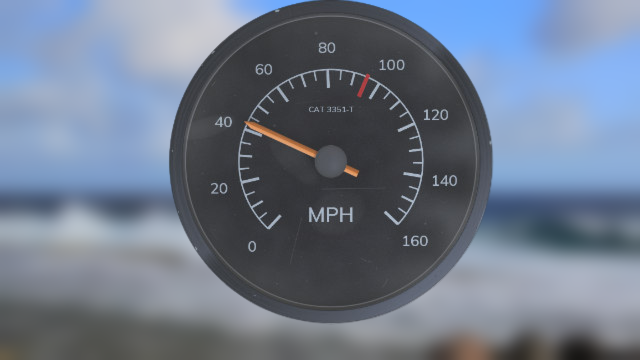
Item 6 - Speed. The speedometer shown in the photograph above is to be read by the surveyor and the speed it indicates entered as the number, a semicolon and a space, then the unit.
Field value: 42.5; mph
